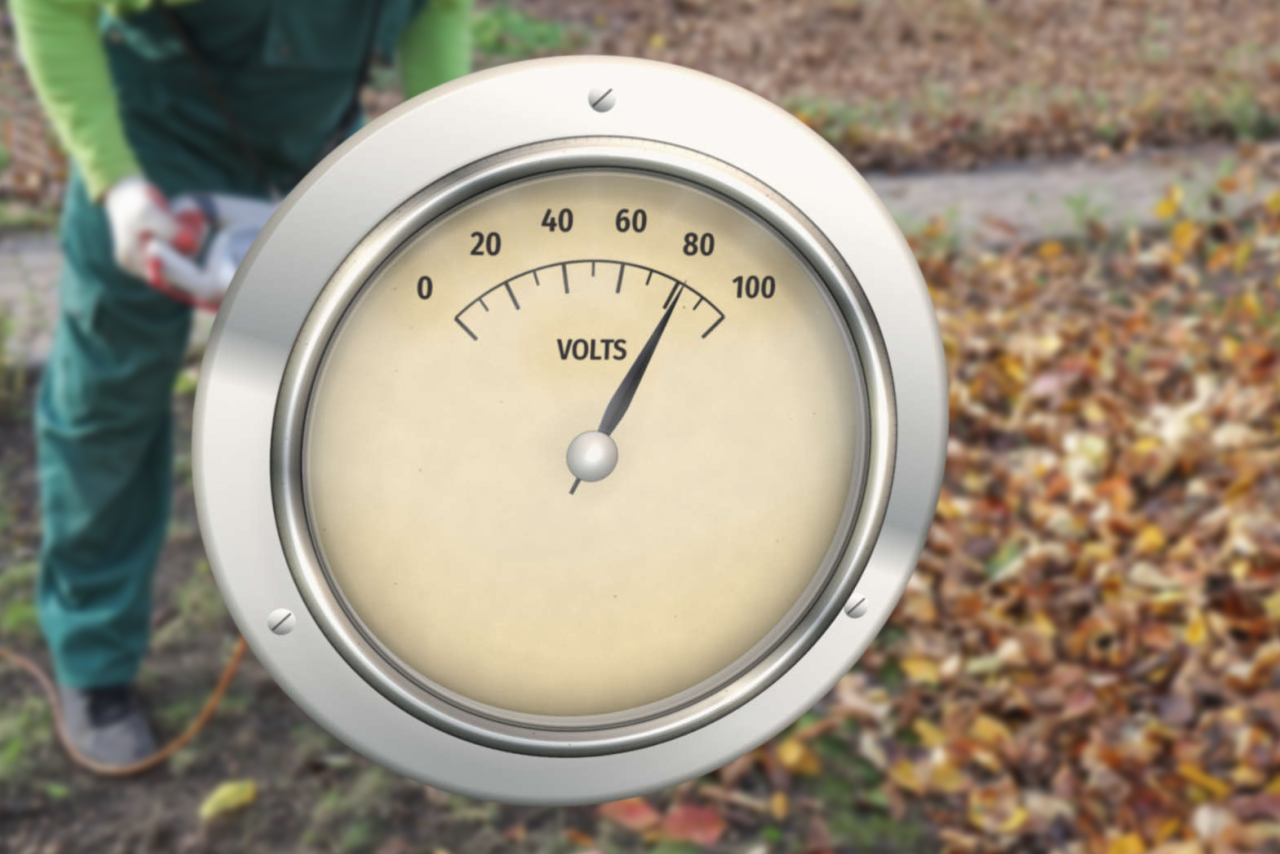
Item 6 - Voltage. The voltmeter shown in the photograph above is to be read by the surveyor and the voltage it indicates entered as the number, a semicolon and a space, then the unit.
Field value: 80; V
